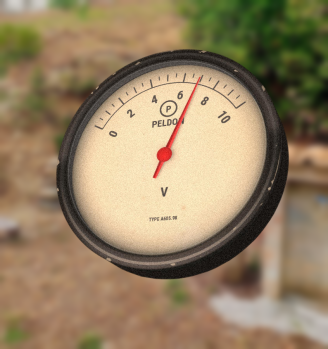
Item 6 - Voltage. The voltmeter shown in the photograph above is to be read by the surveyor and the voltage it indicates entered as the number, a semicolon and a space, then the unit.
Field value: 7; V
